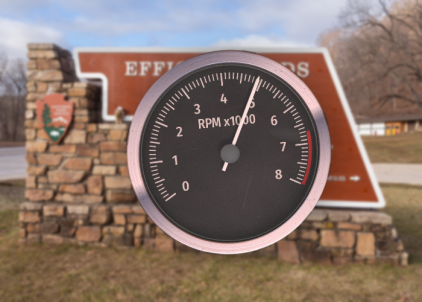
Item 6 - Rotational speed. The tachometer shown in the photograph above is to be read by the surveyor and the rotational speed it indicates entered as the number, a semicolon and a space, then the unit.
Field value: 4900; rpm
